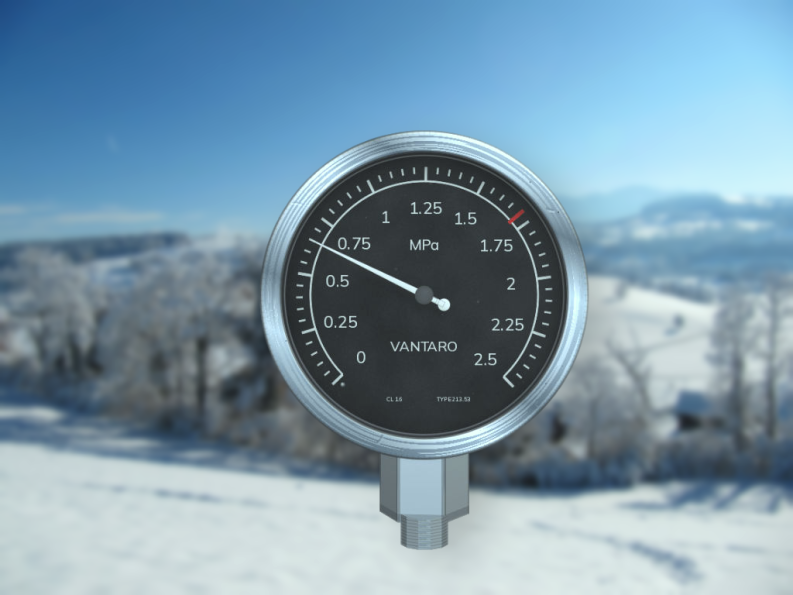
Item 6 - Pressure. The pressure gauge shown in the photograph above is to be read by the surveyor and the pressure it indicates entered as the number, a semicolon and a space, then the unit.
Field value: 0.65; MPa
